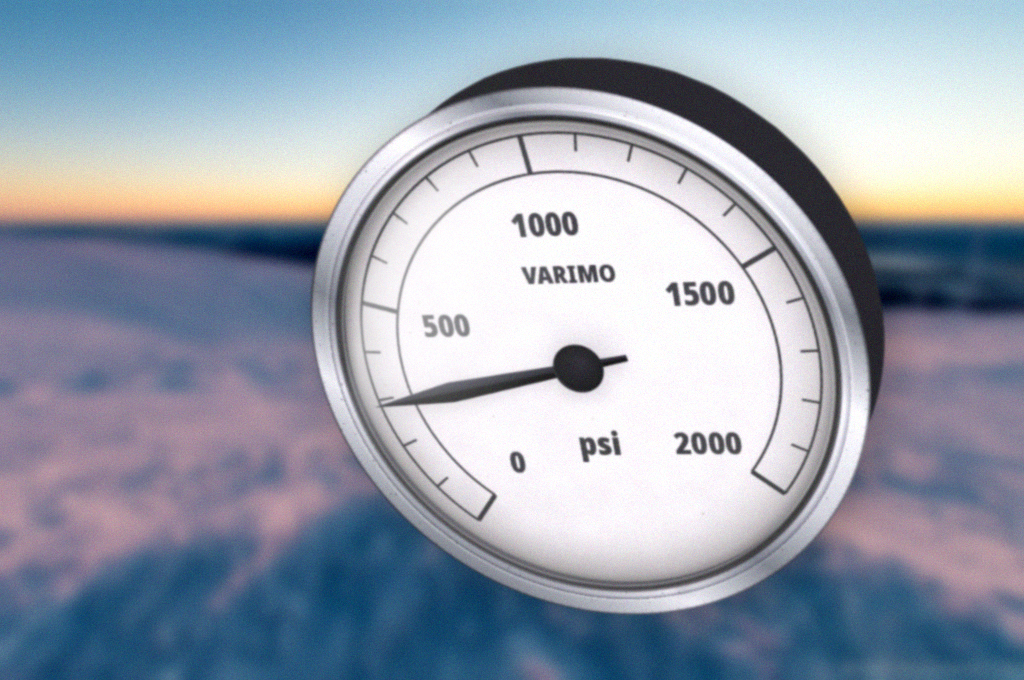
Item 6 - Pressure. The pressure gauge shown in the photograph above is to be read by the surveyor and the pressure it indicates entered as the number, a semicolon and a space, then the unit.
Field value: 300; psi
